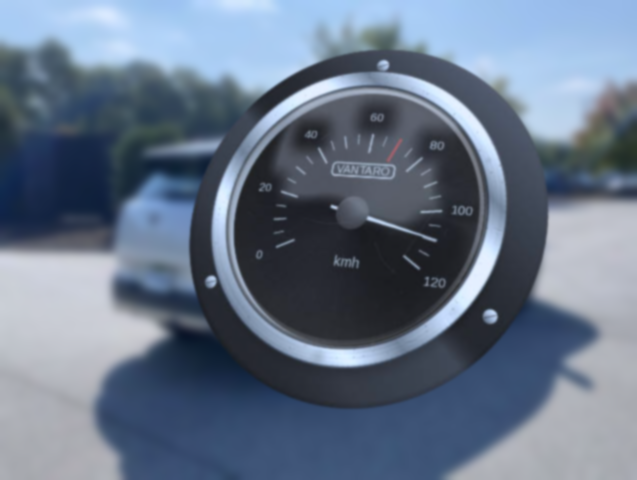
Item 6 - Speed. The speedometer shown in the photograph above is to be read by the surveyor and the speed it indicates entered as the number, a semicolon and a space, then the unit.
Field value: 110; km/h
